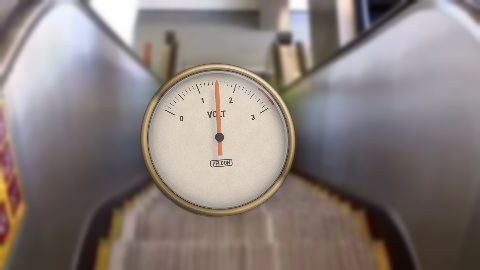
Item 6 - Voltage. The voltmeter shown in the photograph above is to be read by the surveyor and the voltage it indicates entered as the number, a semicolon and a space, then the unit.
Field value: 1.5; V
